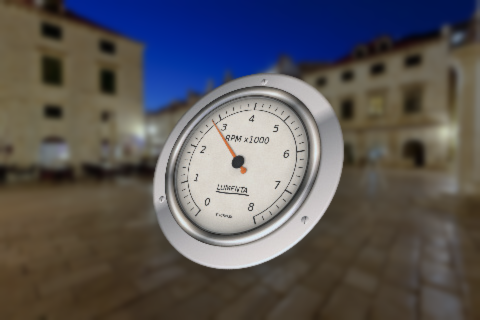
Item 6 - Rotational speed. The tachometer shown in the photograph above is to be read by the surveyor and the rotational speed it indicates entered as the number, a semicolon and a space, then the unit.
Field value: 2800; rpm
